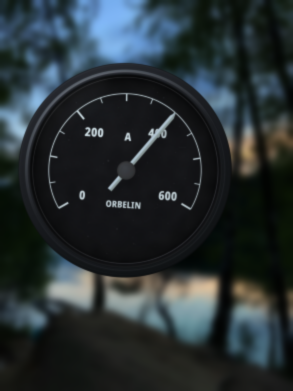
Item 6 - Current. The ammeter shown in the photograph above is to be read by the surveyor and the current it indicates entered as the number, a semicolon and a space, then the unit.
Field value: 400; A
